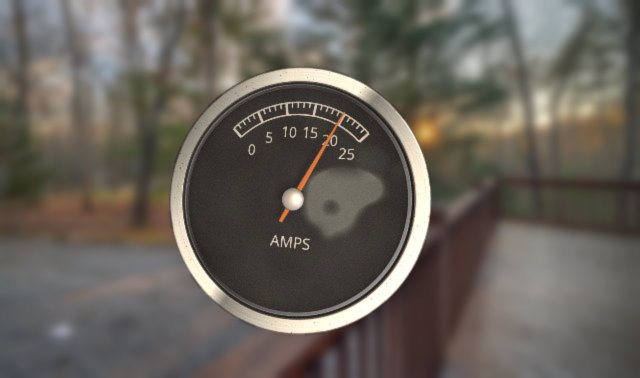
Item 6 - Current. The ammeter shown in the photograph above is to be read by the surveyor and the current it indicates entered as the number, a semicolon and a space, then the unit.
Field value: 20; A
